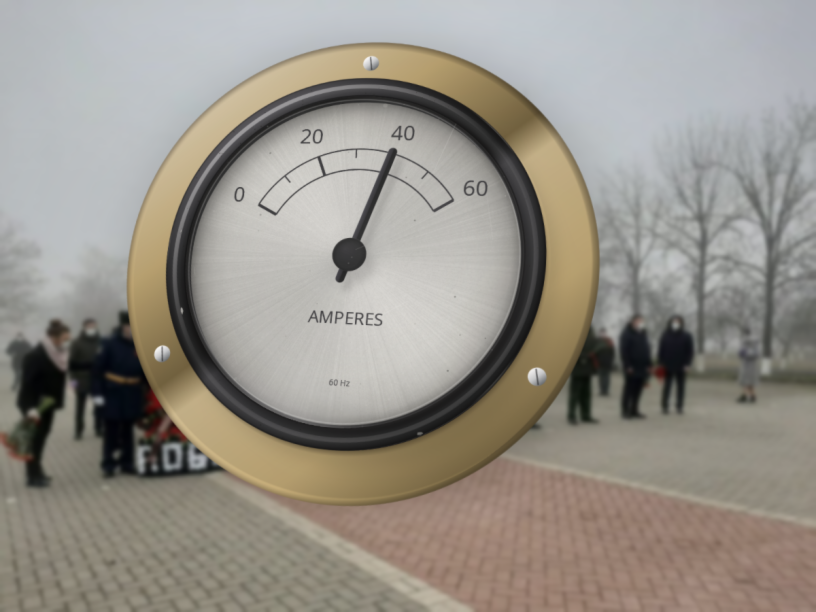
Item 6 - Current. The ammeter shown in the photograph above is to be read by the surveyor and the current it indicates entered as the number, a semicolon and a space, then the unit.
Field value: 40; A
